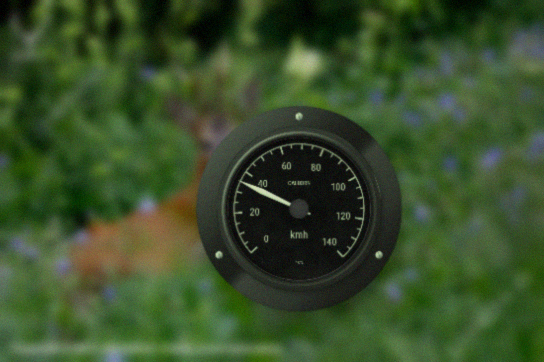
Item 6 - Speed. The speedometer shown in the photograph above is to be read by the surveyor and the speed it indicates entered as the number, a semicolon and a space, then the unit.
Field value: 35; km/h
